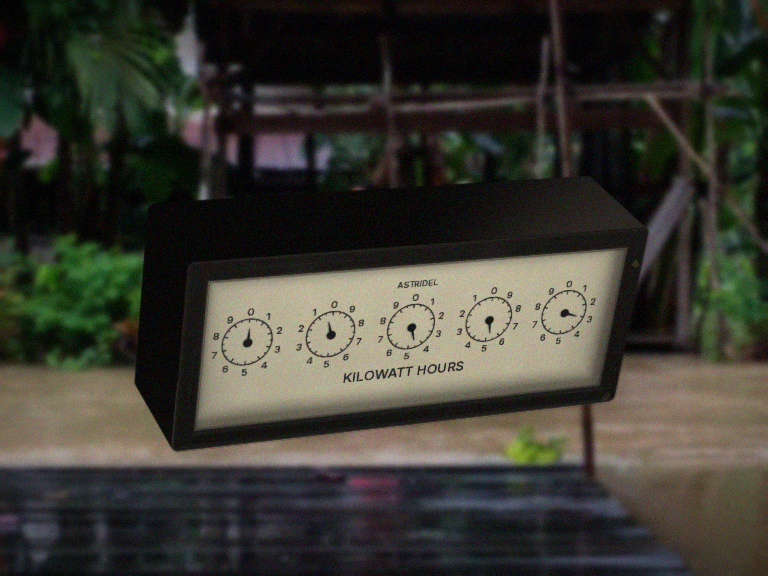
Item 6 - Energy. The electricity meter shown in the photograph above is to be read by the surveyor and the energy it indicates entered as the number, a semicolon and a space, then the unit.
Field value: 453; kWh
